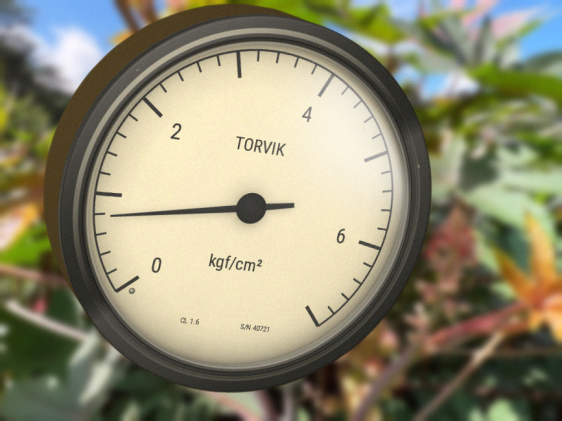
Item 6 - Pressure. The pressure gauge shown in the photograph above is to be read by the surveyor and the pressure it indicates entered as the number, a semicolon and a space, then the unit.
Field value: 0.8; kg/cm²
